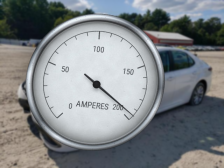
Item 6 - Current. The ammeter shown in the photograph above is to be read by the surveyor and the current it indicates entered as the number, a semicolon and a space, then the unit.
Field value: 195; A
